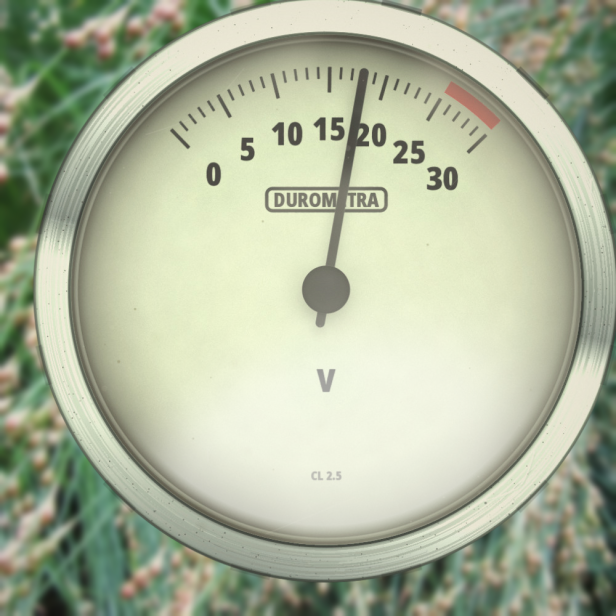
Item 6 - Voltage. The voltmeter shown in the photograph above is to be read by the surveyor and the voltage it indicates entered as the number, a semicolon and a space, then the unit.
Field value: 18; V
